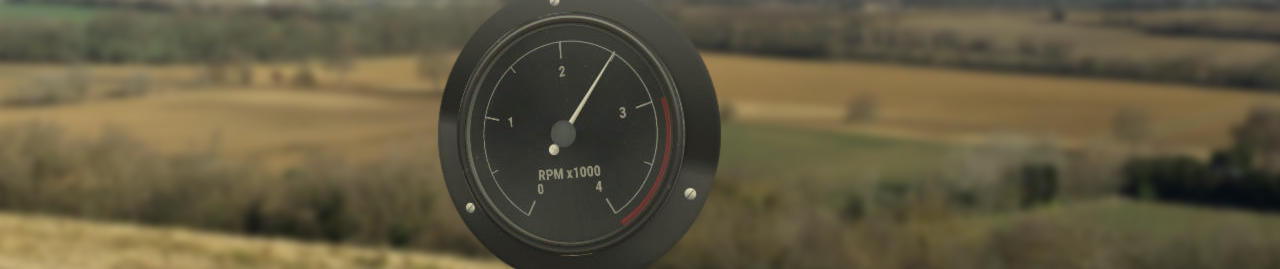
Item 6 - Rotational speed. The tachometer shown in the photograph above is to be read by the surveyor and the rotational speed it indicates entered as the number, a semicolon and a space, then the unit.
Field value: 2500; rpm
